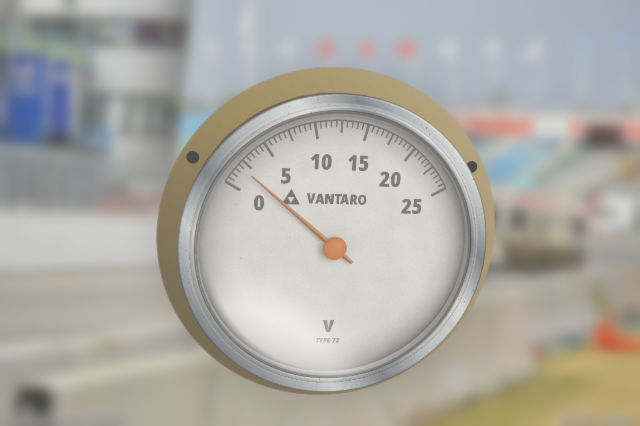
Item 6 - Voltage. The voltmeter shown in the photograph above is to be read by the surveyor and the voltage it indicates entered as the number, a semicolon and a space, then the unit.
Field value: 2; V
